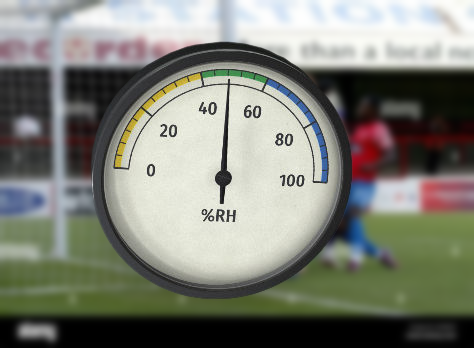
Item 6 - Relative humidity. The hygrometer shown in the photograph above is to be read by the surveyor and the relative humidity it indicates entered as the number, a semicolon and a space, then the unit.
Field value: 48; %
